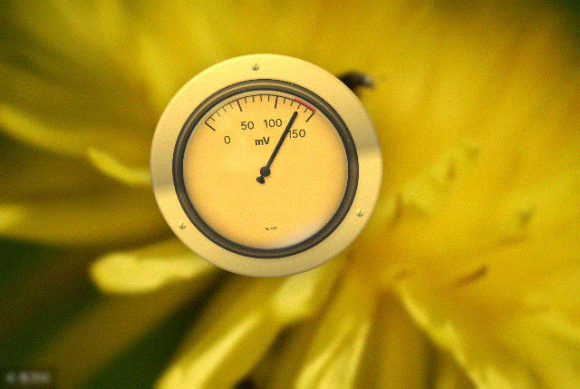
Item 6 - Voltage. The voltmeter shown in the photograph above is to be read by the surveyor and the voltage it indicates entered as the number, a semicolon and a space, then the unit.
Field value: 130; mV
